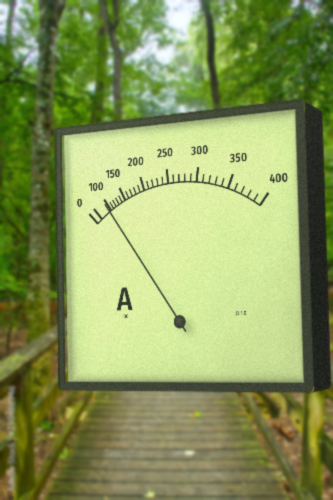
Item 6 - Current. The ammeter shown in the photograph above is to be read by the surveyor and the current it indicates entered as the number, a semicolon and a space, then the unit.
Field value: 100; A
